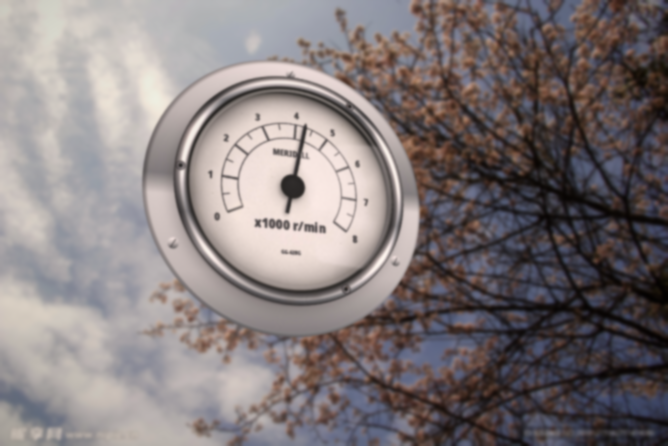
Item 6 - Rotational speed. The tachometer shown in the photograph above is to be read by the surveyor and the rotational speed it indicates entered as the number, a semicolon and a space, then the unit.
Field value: 4250; rpm
